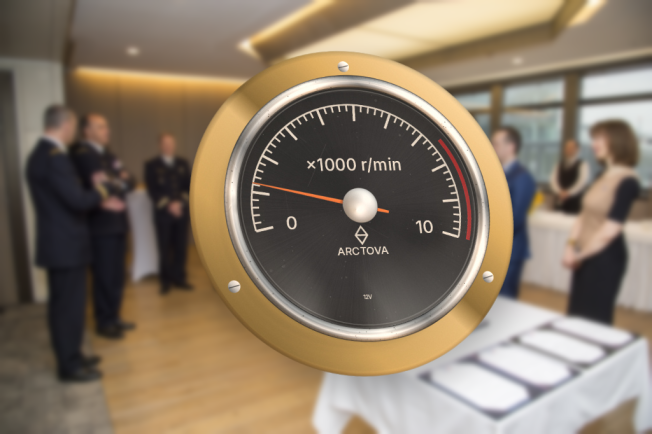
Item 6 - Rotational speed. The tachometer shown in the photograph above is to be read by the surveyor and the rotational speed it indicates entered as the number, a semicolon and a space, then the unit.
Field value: 1200; rpm
